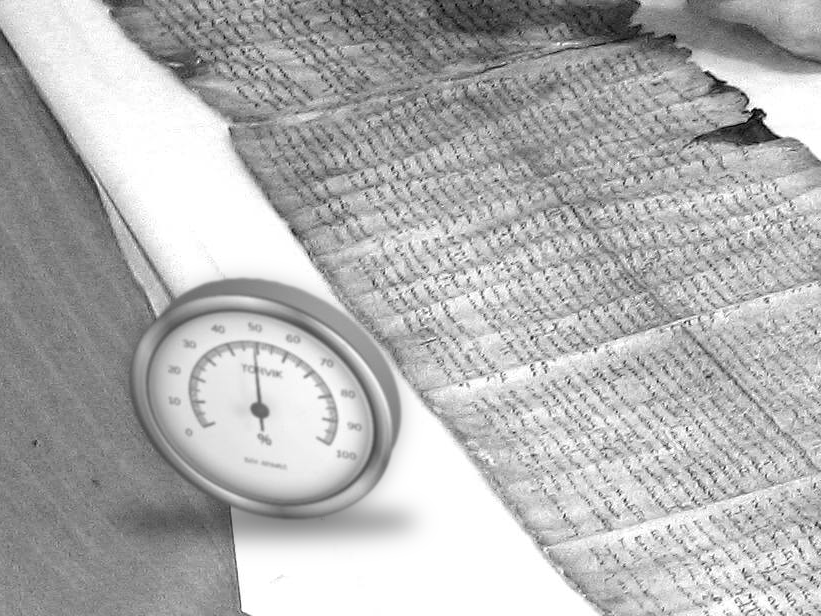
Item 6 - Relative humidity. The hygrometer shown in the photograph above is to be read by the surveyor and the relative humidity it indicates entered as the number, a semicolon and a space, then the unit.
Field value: 50; %
